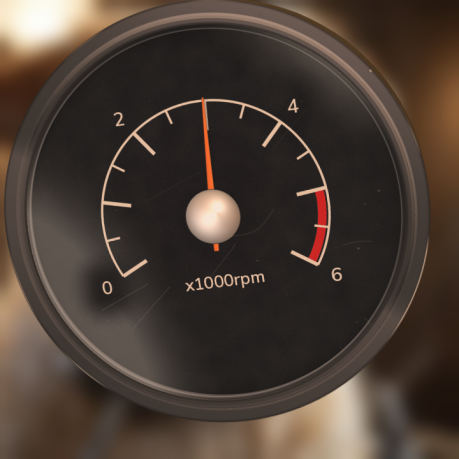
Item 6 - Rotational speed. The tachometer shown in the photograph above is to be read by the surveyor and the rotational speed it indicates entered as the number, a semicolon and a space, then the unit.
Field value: 3000; rpm
